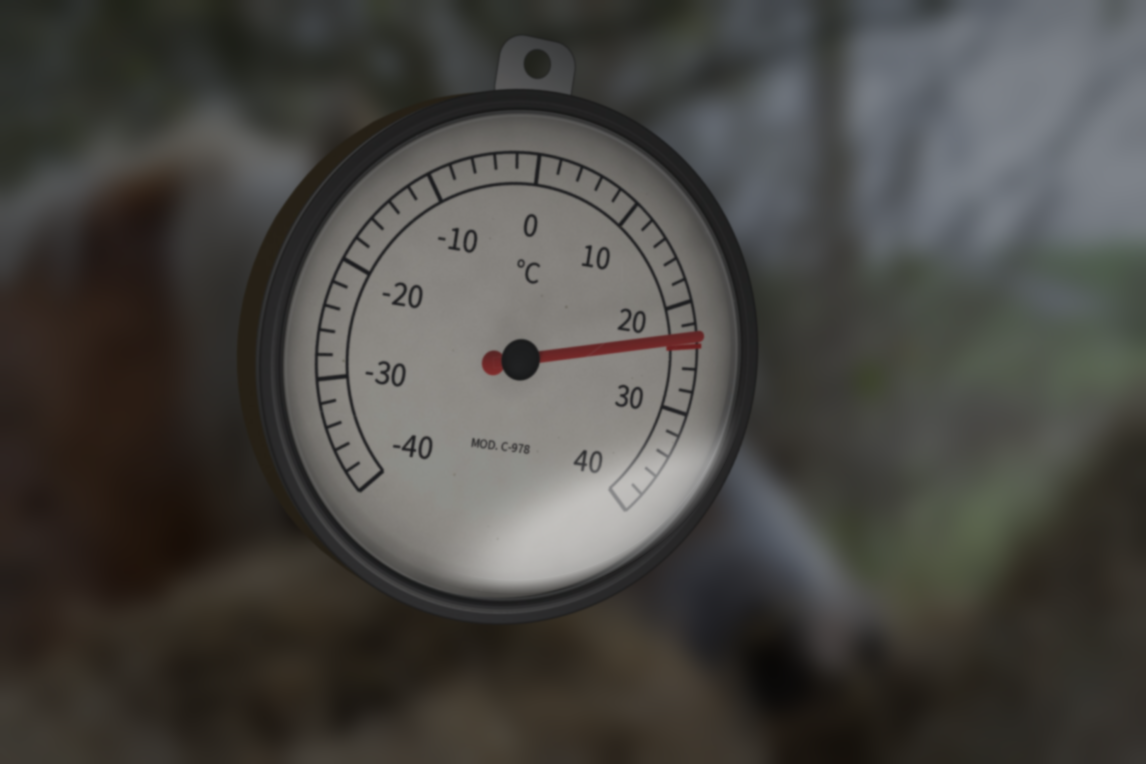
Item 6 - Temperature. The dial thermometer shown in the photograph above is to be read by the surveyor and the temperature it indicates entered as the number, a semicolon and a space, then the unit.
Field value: 23; °C
